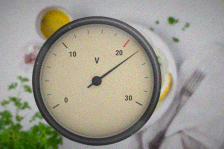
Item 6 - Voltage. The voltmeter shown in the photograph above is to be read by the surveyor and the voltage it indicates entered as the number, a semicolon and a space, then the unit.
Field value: 22; V
